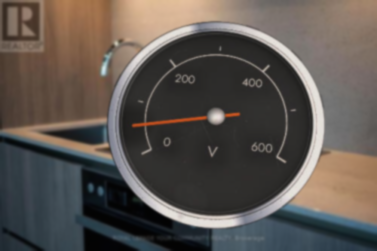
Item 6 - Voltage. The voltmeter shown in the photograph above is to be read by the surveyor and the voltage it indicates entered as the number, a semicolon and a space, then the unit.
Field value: 50; V
